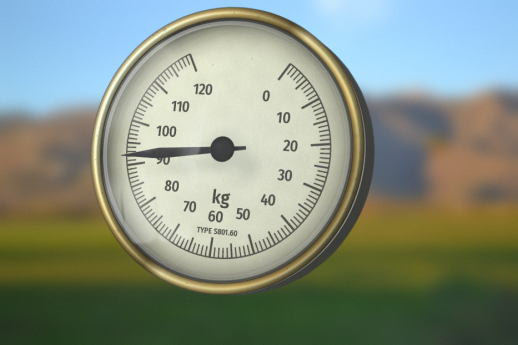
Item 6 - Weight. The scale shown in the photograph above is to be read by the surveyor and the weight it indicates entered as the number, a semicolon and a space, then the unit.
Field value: 92; kg
